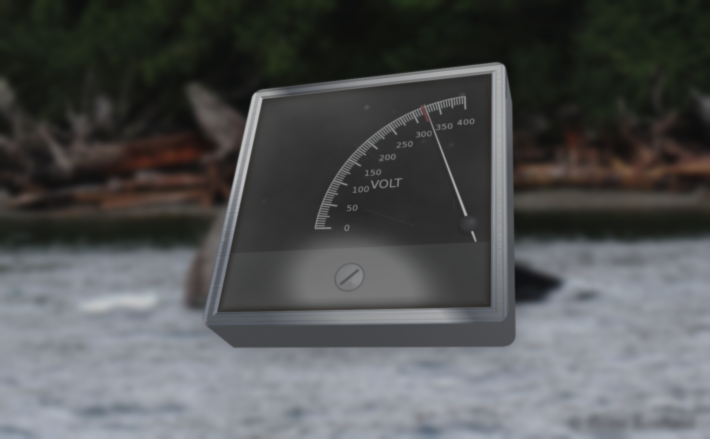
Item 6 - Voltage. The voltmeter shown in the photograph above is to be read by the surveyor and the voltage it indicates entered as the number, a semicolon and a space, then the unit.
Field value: 325; V
